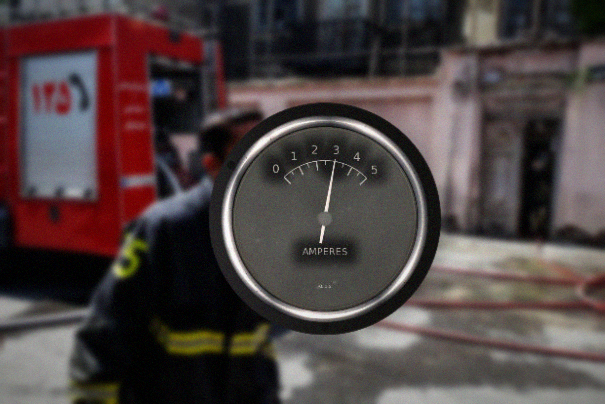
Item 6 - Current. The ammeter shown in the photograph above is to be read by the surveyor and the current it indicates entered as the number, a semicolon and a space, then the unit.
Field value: 3; A
